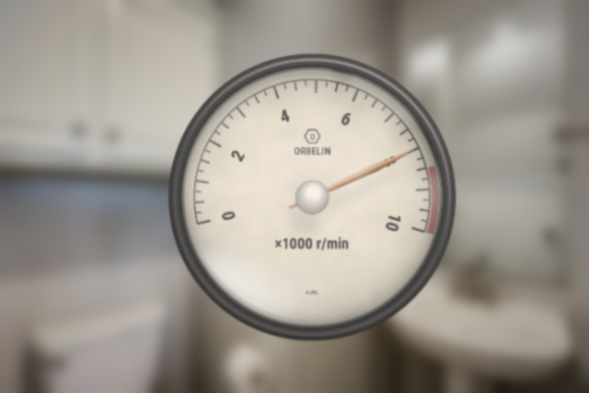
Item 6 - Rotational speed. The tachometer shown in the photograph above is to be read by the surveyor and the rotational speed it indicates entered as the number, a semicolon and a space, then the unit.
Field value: 8000; rpm
